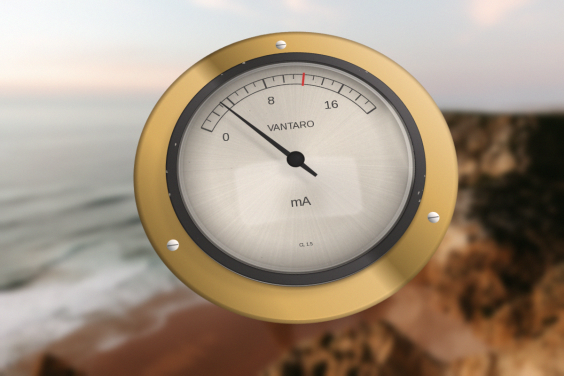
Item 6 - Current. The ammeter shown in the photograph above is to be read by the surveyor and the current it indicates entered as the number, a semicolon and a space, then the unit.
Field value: 3; mA
